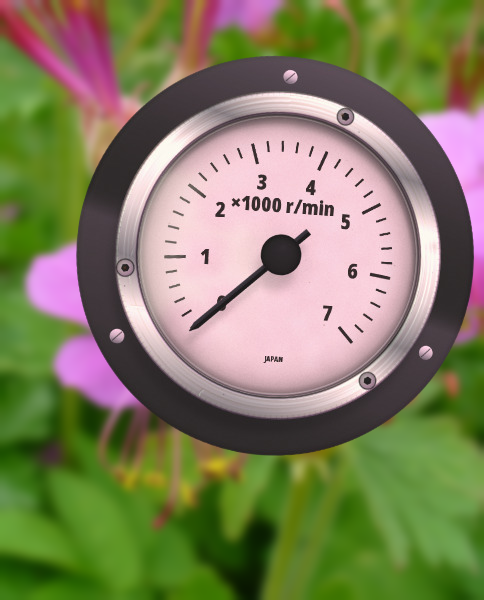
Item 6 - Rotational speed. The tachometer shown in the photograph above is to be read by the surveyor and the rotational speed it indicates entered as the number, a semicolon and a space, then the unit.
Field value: 0; rpm
